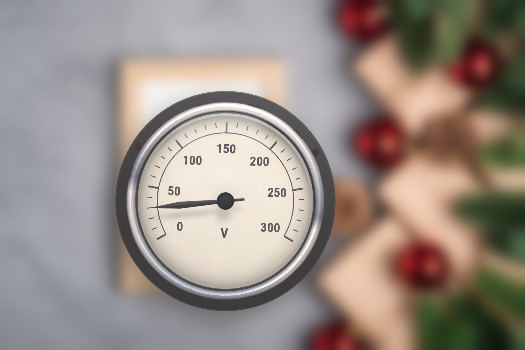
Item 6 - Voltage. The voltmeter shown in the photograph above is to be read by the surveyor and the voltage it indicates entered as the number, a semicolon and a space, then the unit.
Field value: 30; V
